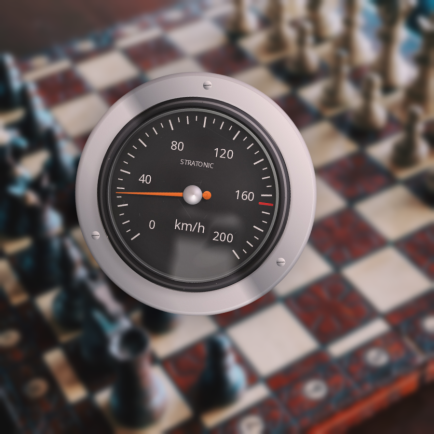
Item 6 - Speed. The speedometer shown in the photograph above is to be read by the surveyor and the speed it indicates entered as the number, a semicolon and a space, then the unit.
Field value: 27.5; km/h
